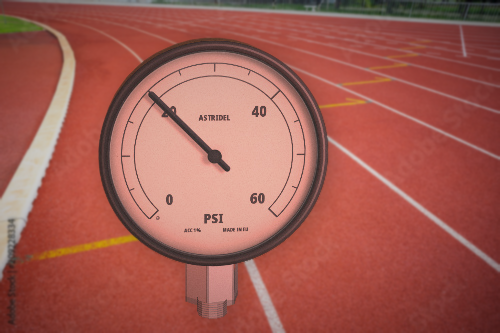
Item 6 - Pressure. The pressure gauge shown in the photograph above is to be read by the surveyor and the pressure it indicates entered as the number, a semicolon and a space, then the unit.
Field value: 20; psi
